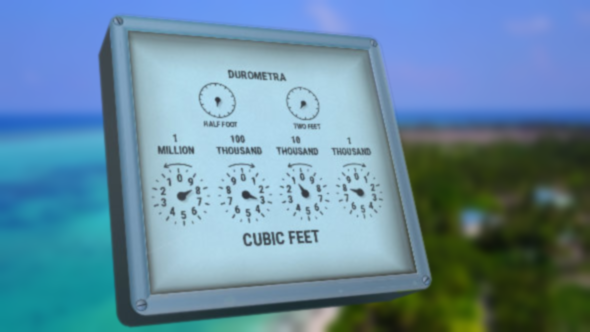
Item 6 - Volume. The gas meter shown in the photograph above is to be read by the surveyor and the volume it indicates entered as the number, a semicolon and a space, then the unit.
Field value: 830800; ft³
